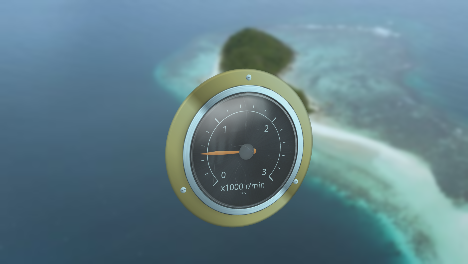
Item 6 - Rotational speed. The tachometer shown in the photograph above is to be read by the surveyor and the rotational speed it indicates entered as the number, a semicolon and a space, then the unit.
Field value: 500; rpm
